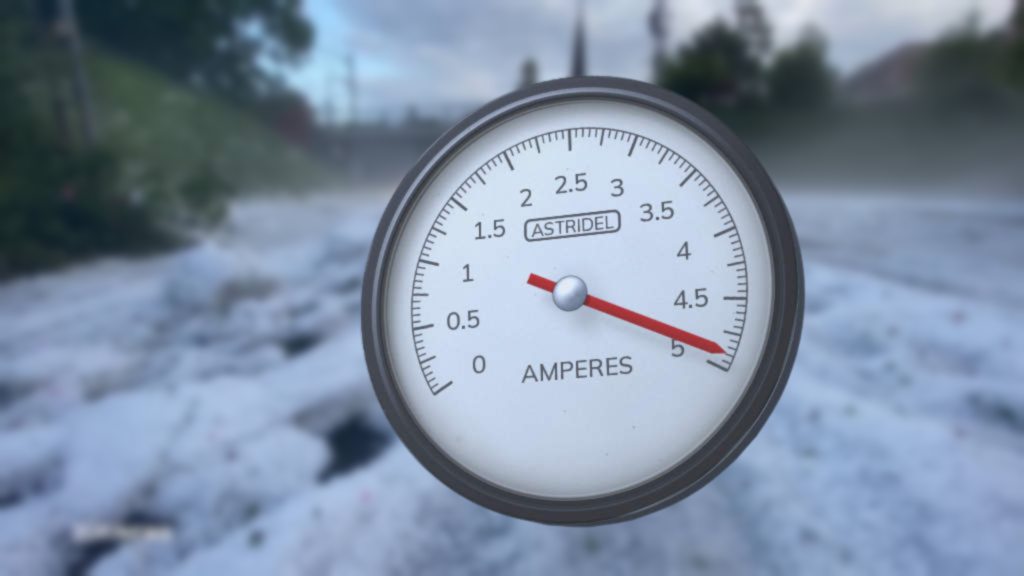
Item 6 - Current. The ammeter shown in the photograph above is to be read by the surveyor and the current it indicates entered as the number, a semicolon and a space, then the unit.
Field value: 4.9; A
